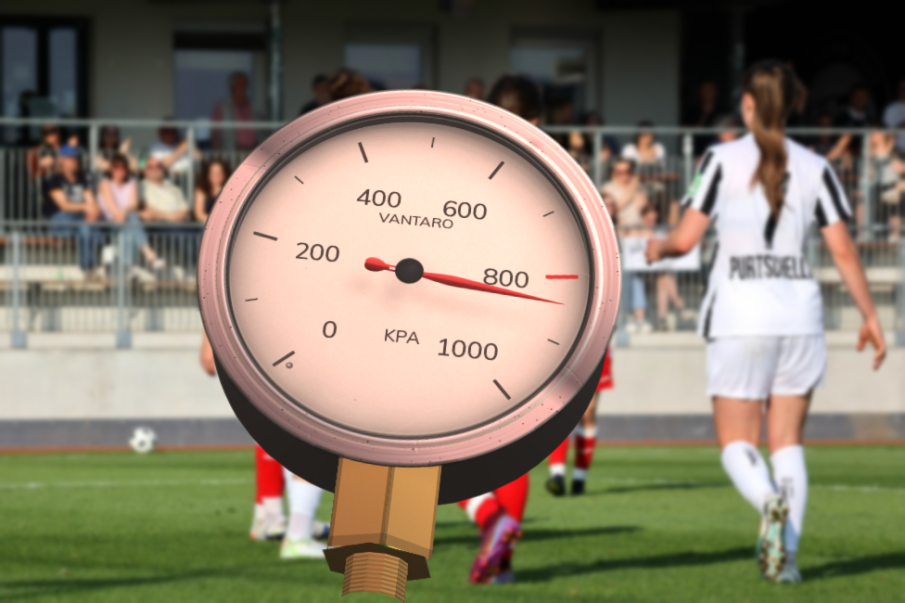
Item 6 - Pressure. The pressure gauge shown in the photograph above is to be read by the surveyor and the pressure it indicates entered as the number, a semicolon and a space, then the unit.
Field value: 850; kPa
